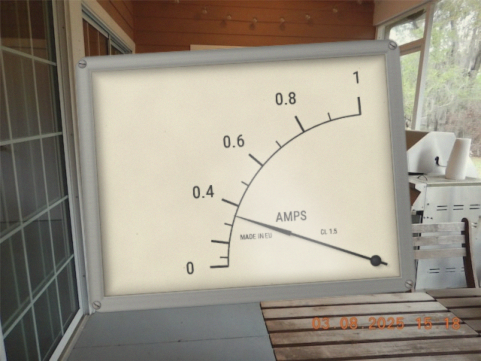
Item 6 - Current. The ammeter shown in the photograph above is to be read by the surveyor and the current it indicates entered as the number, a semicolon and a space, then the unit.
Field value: 0.35; A
